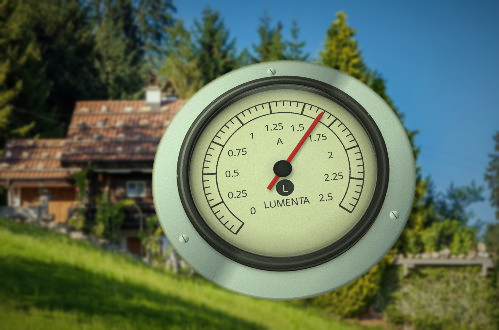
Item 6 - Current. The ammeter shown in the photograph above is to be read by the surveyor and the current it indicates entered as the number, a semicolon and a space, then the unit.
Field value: 1.65; A
